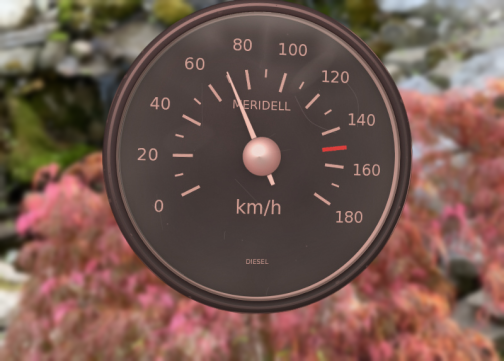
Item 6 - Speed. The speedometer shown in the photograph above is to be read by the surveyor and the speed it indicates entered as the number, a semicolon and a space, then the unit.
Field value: 70; km/h
